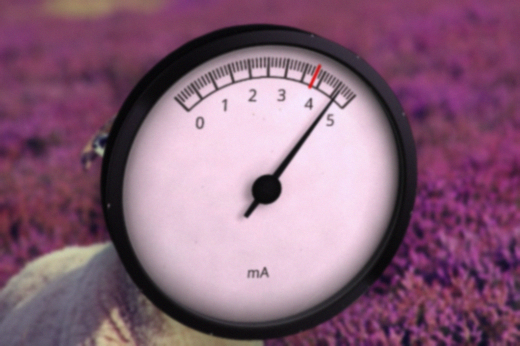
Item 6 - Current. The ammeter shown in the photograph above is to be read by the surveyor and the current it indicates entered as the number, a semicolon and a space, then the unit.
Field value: 4.5; mA
